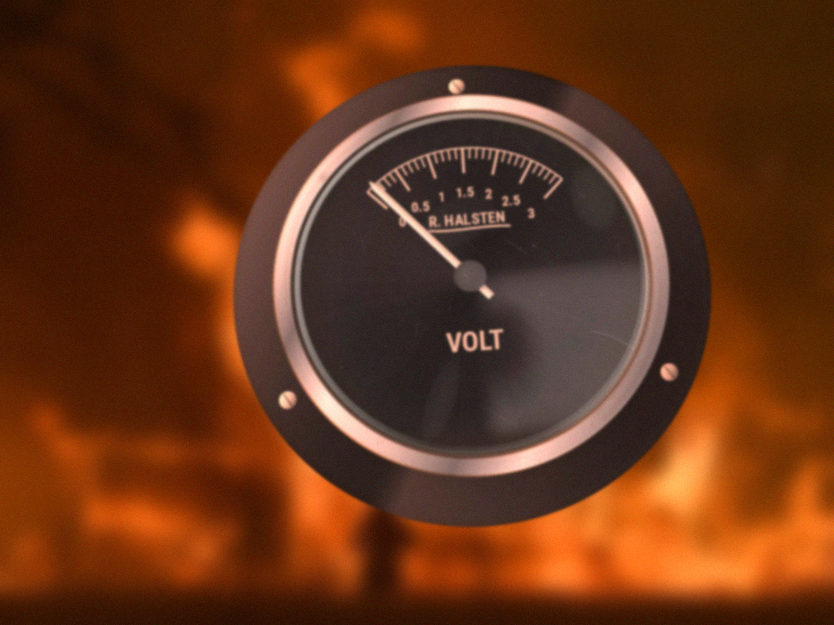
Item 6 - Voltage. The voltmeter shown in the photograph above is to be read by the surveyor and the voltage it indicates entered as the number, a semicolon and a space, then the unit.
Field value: 0.1; V
